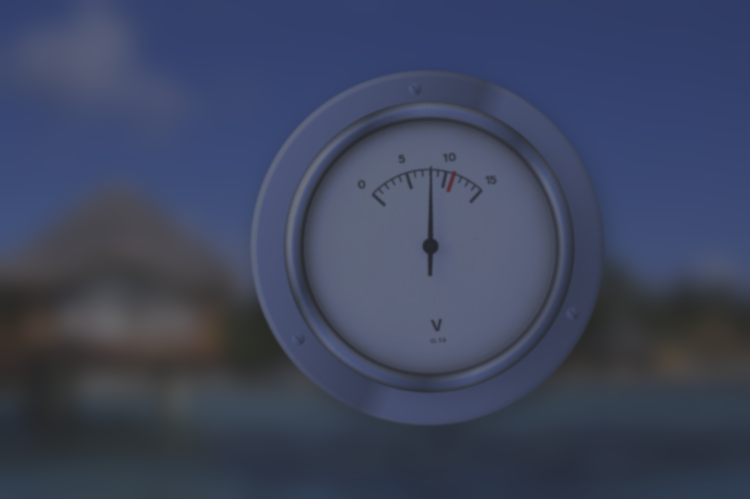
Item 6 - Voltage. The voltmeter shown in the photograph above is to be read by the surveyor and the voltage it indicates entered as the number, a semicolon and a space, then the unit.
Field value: 8; V
